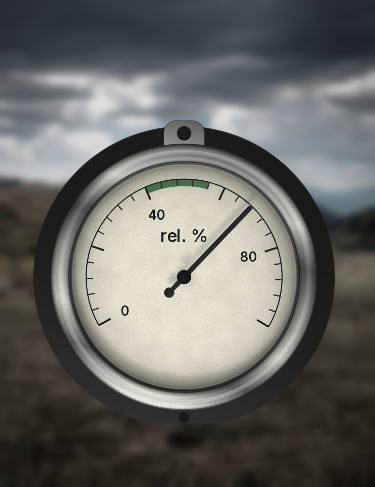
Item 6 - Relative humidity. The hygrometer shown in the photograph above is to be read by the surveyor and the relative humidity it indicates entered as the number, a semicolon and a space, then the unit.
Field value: 68; %
